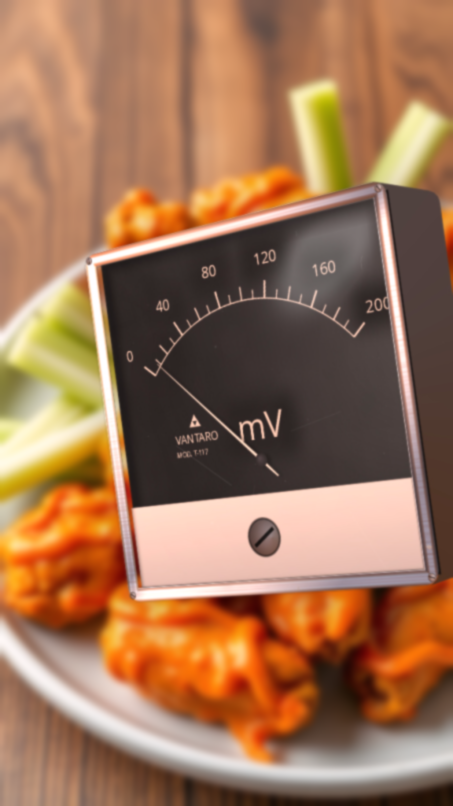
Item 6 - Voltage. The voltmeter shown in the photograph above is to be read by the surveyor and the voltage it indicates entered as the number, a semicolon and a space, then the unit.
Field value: 10; mV
